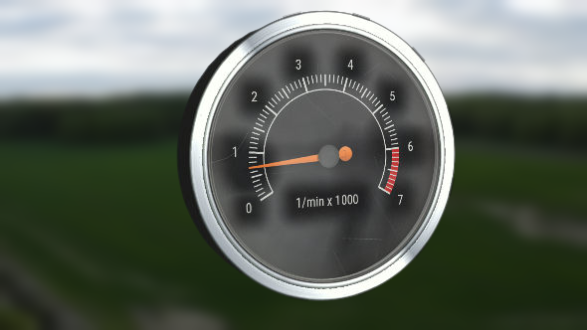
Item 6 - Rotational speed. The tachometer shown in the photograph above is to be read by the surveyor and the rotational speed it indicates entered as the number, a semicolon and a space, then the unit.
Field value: 700; rpm
